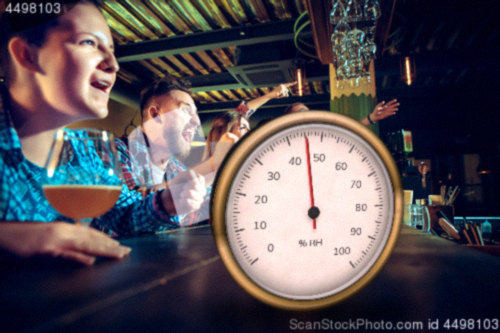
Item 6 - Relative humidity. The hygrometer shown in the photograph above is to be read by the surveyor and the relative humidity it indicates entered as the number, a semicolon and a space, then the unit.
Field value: 45; %
